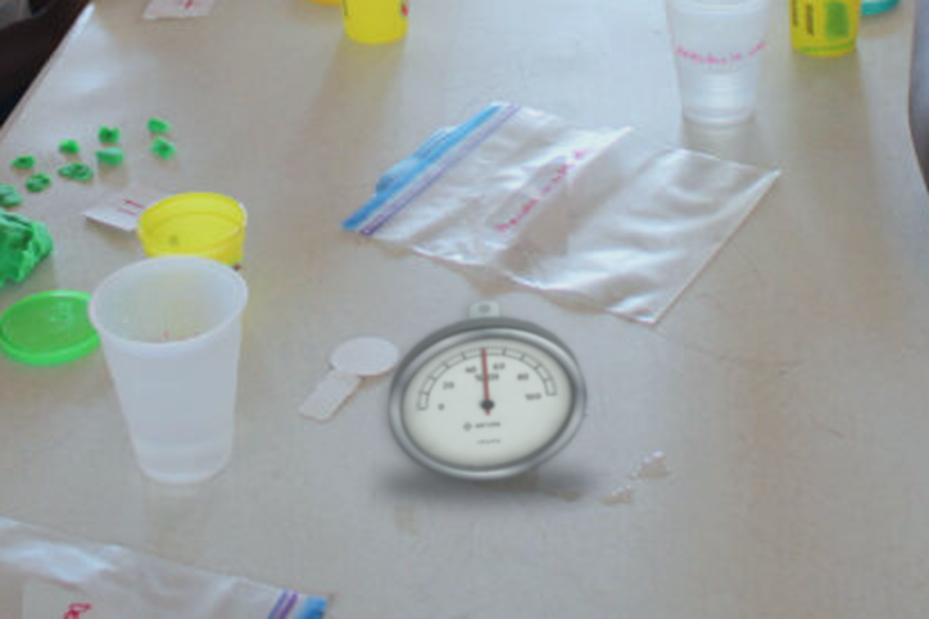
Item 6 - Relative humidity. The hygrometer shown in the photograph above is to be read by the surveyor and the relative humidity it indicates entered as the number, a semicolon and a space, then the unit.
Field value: 50; %
